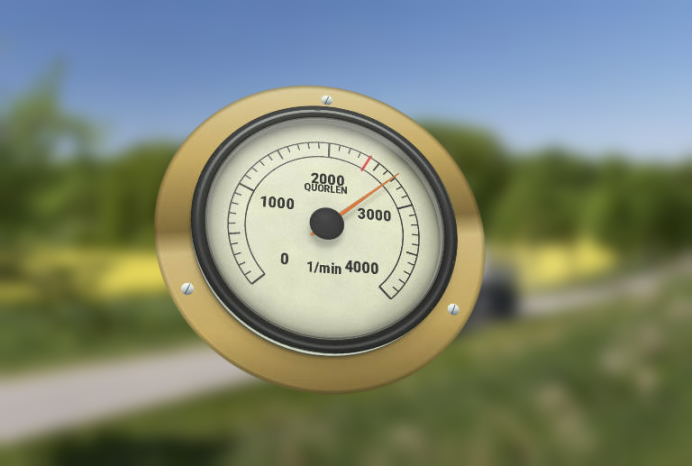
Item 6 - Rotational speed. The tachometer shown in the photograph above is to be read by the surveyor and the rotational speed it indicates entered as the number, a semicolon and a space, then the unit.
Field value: 2700; rpm
